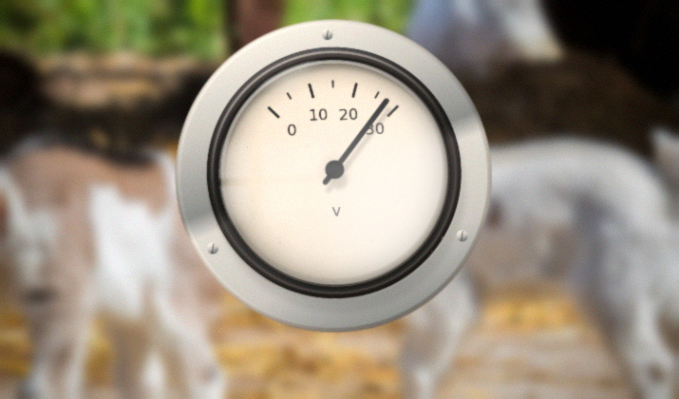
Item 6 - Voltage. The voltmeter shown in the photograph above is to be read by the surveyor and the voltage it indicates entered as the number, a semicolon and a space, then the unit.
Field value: 27.5; V
